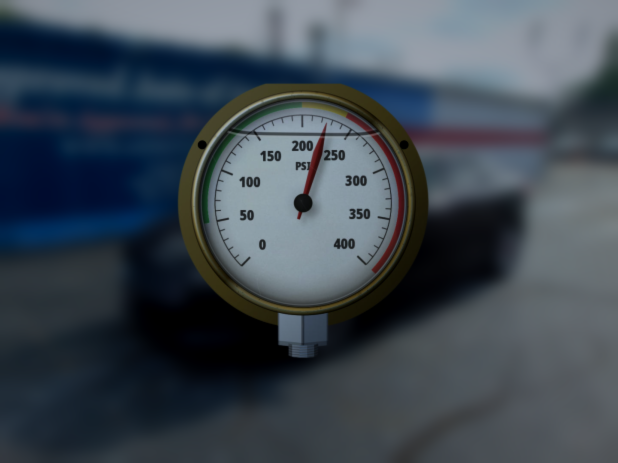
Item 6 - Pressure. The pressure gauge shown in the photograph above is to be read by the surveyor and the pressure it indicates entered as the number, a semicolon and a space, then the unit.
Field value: 225; psi
